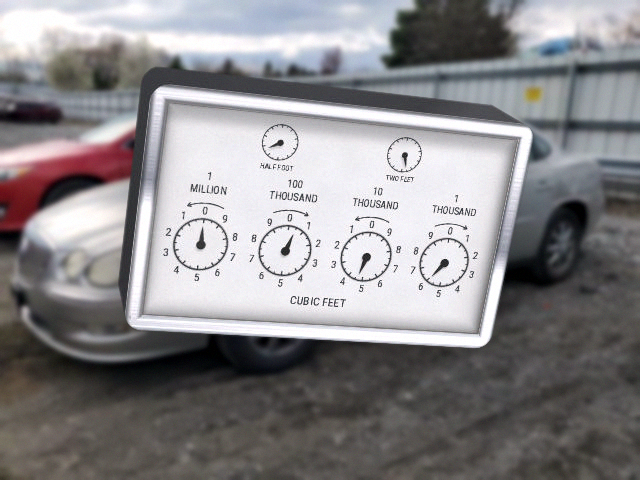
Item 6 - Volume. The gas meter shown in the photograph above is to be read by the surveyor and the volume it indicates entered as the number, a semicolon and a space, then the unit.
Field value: 4600; ft³
